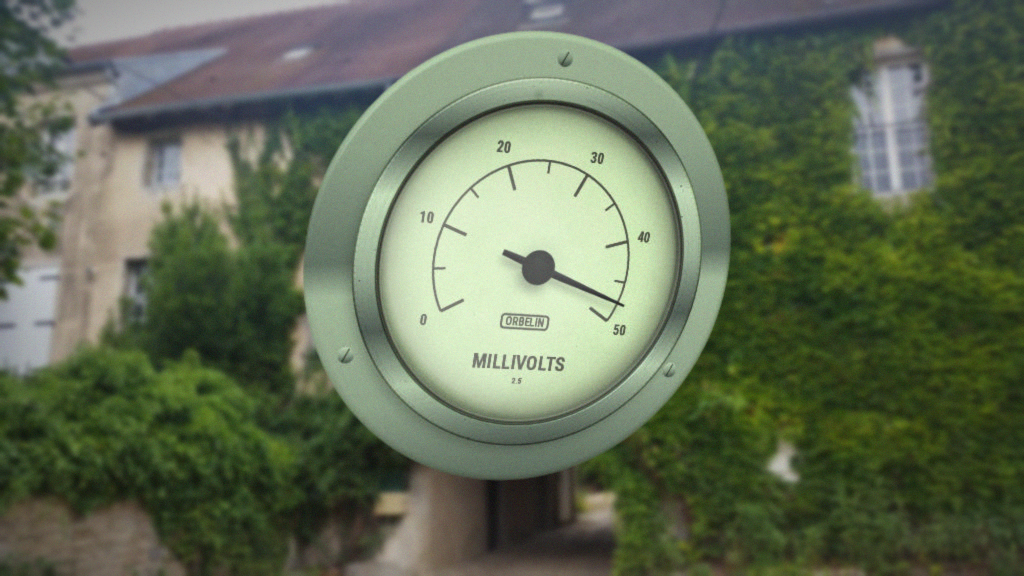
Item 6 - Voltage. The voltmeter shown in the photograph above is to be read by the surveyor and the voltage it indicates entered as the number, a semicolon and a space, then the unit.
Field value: 47.5; mV
